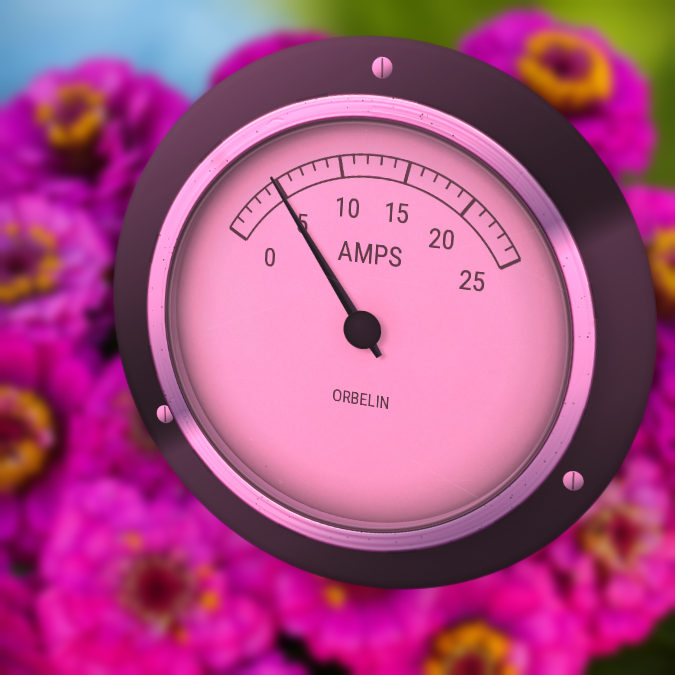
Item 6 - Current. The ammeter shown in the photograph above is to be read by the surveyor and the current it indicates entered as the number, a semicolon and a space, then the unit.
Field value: 5; A
